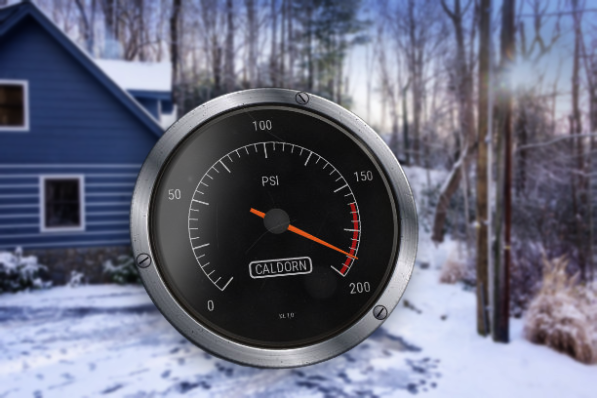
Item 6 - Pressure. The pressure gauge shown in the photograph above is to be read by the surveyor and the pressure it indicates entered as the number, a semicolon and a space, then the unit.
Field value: 190; psi
